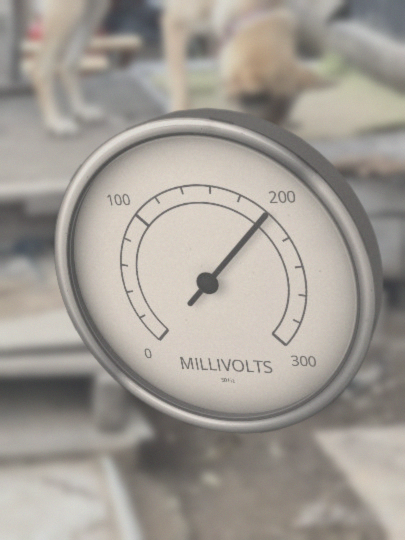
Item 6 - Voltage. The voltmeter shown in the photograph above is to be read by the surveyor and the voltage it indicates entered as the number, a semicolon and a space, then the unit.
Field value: 200; mV
